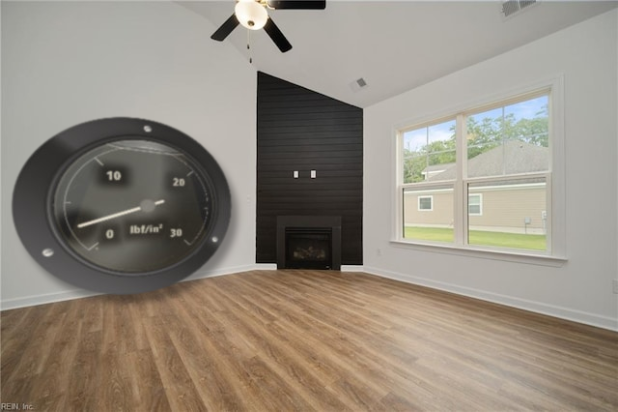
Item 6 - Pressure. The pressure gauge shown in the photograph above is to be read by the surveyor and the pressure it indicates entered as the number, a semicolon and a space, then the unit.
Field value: 2.5; psi
